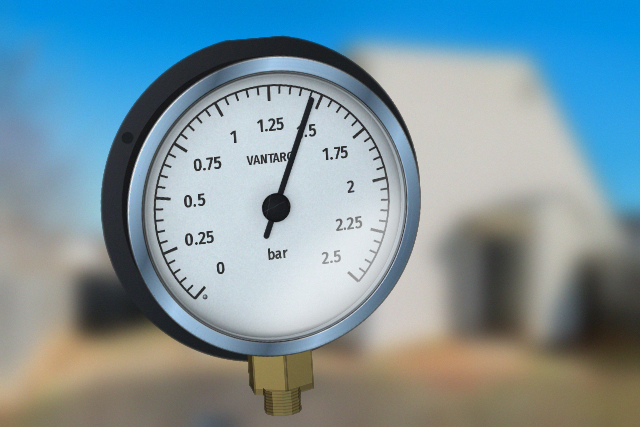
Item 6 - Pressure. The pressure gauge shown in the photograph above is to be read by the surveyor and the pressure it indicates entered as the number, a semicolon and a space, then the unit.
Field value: 1.45; bar
